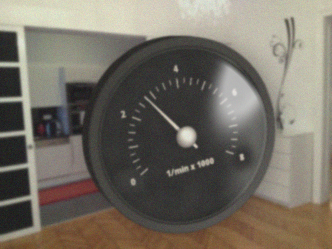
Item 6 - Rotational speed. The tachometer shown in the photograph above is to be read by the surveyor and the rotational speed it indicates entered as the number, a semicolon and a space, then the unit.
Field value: 2750; rpm
